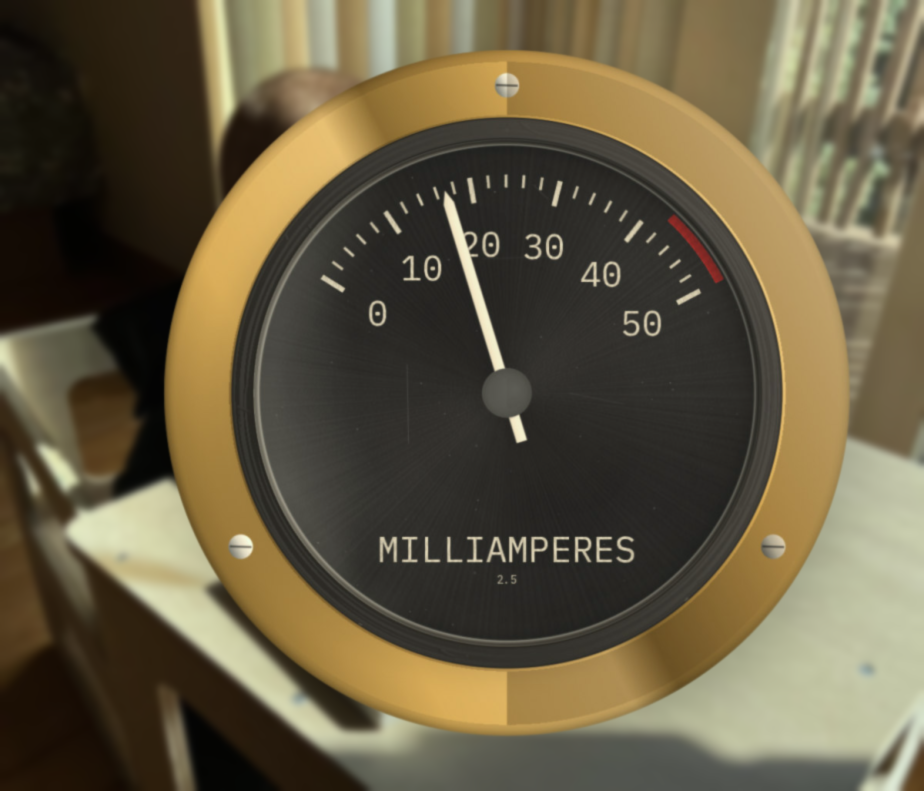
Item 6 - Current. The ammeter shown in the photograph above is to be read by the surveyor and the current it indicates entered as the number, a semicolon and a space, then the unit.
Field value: 17; mA
